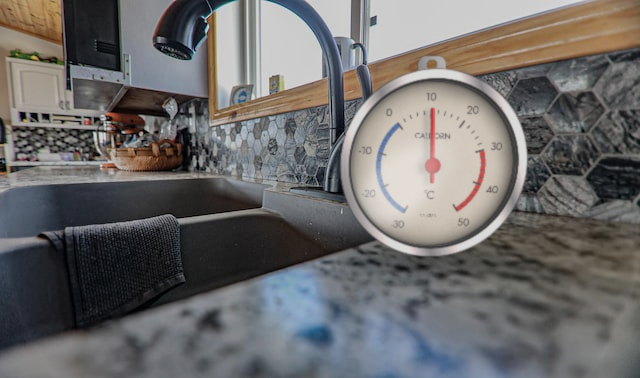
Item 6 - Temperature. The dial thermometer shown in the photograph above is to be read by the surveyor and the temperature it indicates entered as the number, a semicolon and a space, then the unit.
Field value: 10; °C
